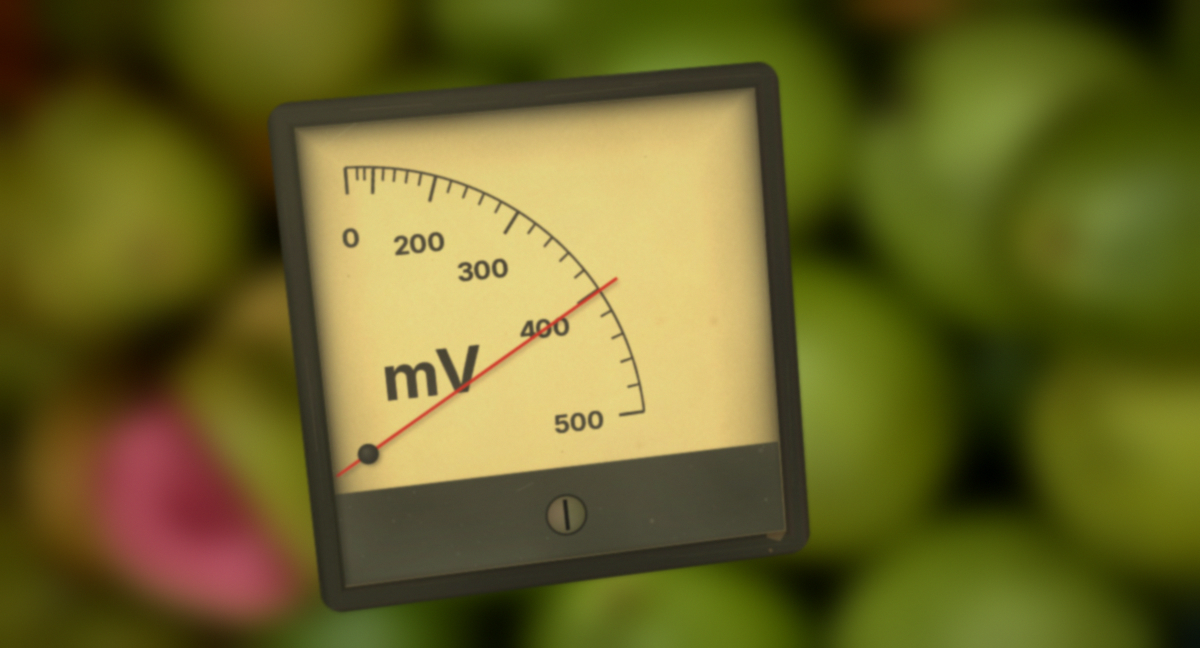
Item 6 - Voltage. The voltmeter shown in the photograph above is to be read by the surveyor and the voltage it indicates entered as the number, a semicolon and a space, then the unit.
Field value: 400; mV
